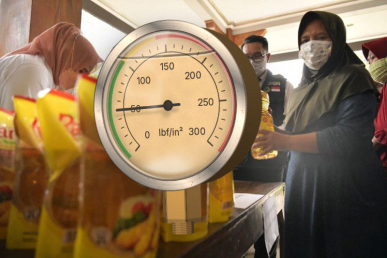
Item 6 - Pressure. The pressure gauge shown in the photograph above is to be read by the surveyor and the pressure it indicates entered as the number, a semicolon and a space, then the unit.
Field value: 50; psi
